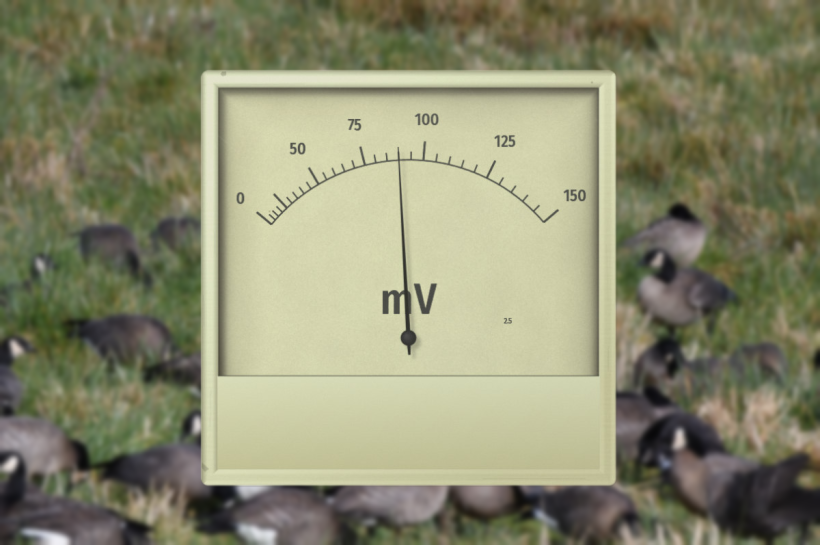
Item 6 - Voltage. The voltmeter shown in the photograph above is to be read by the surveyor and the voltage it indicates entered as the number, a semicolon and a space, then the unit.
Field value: 90; mV
